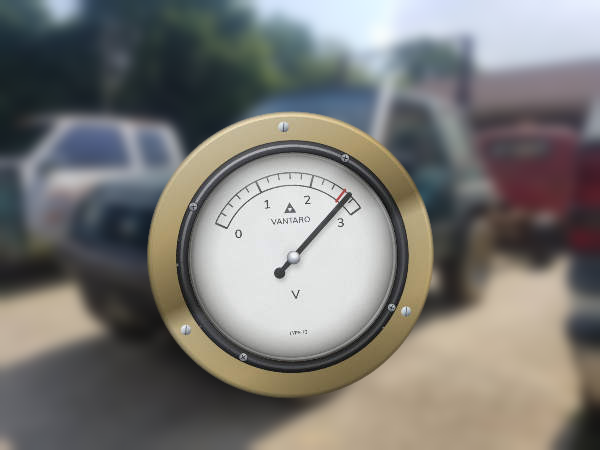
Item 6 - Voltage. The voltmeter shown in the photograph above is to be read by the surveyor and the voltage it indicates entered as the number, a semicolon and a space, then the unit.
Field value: 2.7; V
